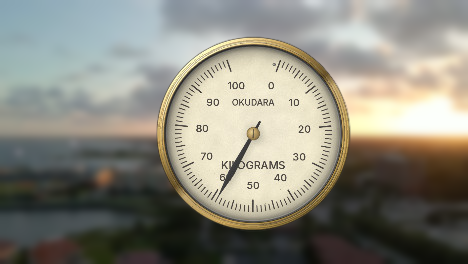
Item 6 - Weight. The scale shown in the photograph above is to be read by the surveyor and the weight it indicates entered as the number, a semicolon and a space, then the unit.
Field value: 59; kg
